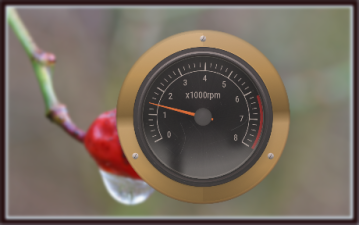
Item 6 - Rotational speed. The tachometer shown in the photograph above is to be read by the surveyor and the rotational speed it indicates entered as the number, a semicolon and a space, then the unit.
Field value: 1400; rpm
